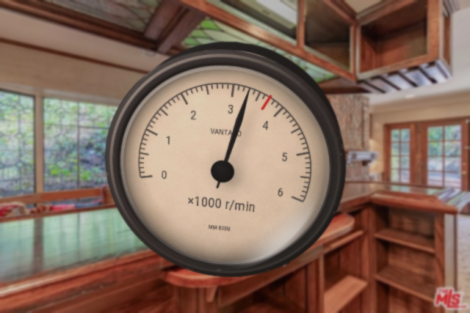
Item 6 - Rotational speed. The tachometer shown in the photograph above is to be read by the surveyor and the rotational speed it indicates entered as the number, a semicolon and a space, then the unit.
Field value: 3300; rpm
